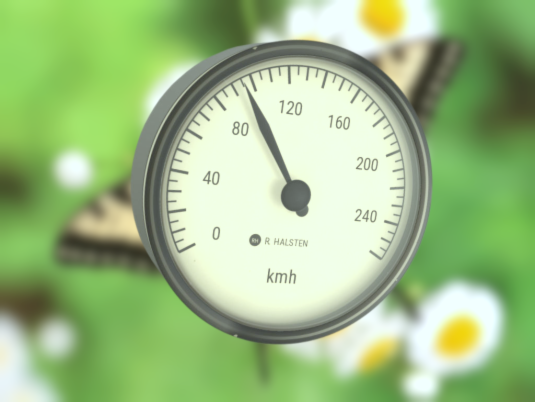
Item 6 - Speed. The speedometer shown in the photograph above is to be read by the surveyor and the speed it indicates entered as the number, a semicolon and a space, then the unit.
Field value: 95; km/h
